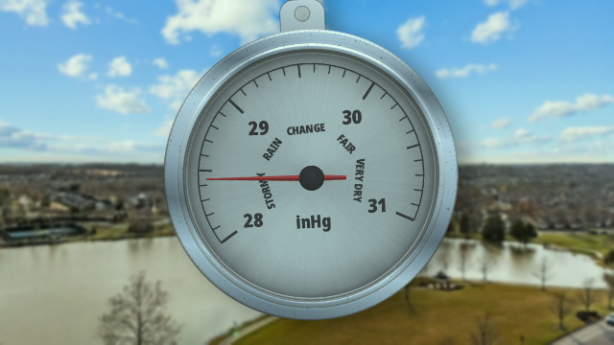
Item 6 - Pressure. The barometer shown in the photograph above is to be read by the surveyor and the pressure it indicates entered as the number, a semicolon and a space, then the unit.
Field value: 28.45; inHg
